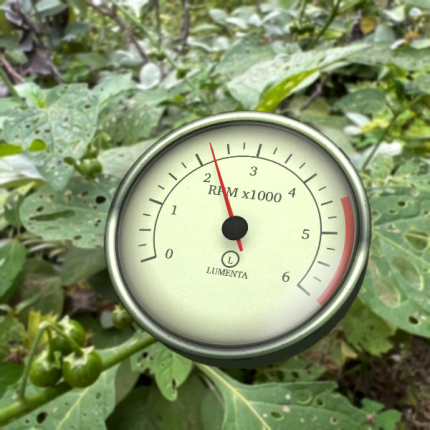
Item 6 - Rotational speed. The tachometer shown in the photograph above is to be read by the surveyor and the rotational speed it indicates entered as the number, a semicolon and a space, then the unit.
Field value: 2250; rpm
